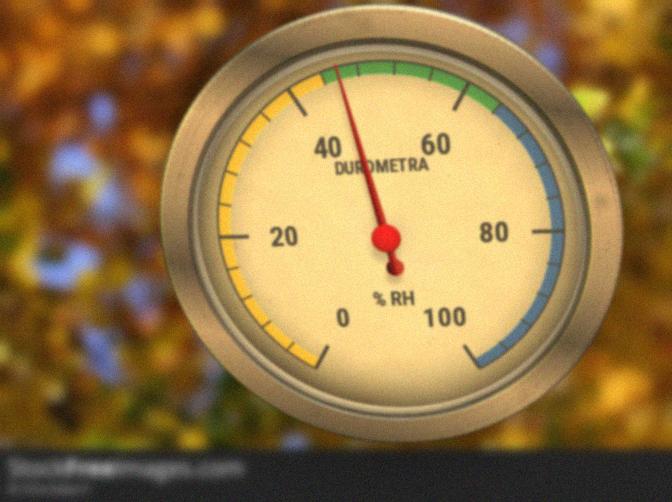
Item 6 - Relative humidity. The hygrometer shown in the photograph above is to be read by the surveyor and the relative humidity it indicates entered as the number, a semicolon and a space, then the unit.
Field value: 46; %
